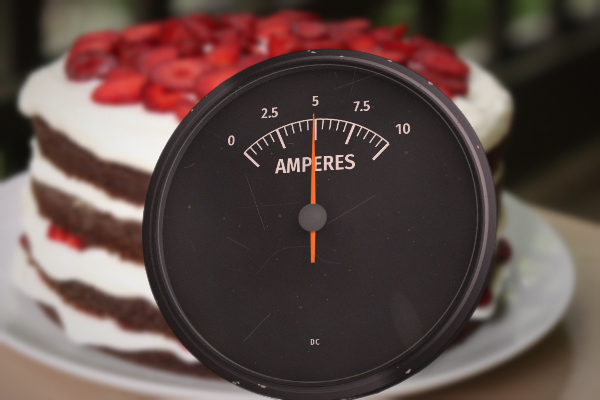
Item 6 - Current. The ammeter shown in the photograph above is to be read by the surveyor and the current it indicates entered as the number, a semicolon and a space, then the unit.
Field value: 5; A
